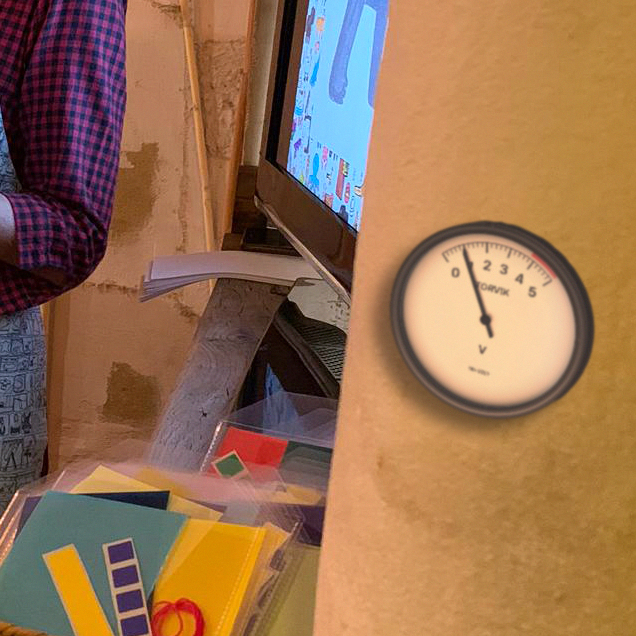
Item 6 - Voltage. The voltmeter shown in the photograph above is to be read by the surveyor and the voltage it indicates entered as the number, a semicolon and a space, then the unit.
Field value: 1; V
